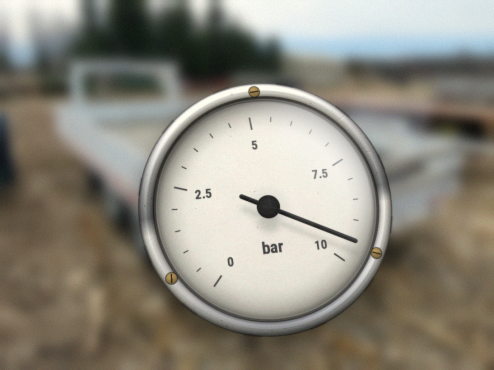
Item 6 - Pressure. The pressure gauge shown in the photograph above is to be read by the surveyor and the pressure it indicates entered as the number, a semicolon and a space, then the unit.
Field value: 9.5; bar
